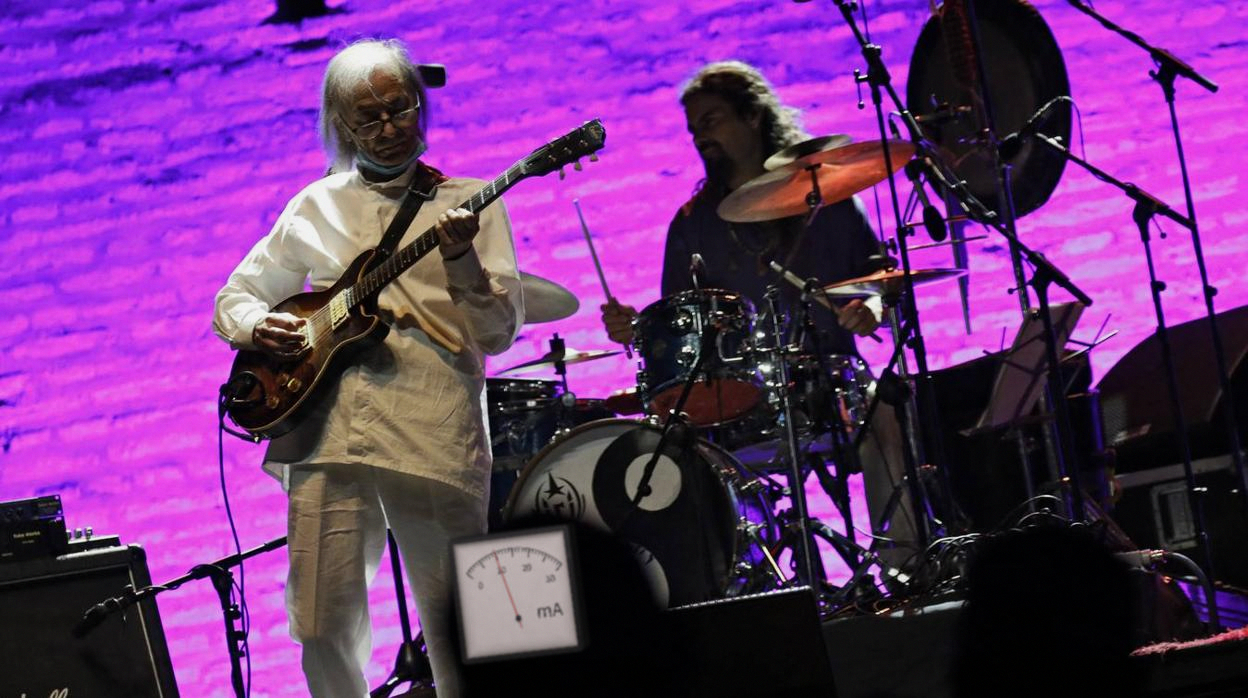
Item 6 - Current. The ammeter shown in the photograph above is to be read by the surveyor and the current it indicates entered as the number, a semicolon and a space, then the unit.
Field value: 10; mA
